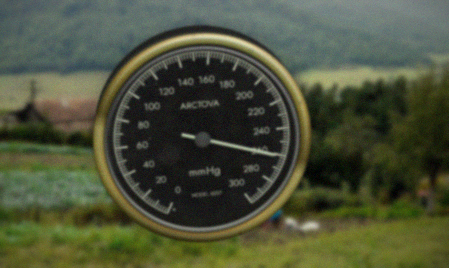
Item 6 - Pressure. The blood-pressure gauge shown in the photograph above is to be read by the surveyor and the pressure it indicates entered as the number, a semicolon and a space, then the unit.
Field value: 260; mmHg
